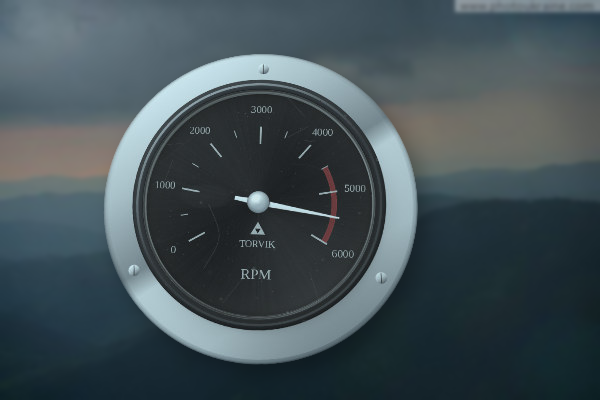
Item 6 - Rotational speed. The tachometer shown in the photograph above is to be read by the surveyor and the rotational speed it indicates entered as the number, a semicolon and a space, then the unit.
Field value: 5500; rpm
